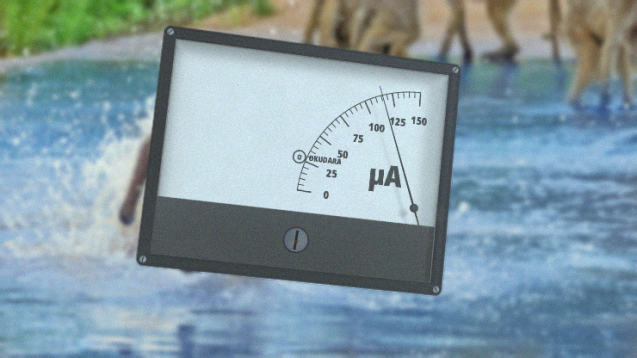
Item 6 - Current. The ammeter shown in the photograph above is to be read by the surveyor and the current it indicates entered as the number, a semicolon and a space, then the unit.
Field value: 115; µA
